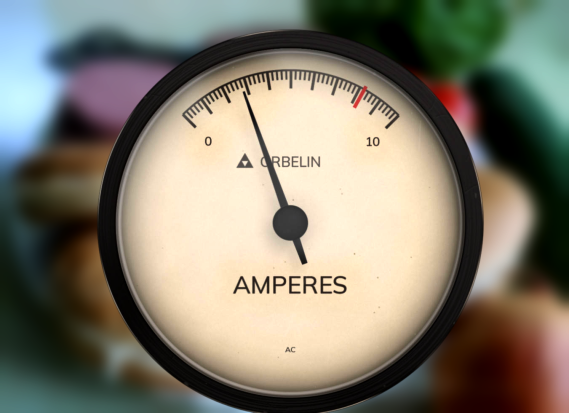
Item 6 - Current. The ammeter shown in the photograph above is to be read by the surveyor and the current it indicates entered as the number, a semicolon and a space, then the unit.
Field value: 2.8; A
